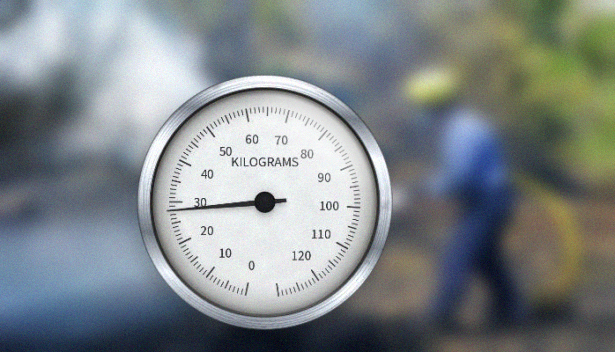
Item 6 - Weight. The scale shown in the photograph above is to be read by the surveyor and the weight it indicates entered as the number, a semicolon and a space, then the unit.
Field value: 28; kg
